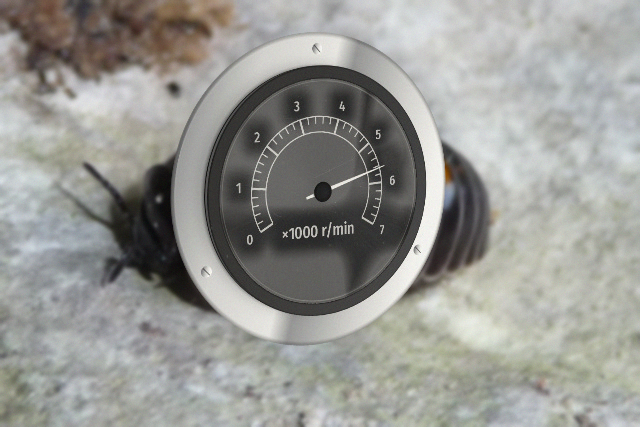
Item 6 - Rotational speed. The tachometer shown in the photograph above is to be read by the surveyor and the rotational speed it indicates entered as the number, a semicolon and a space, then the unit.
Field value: 5600; rpm
